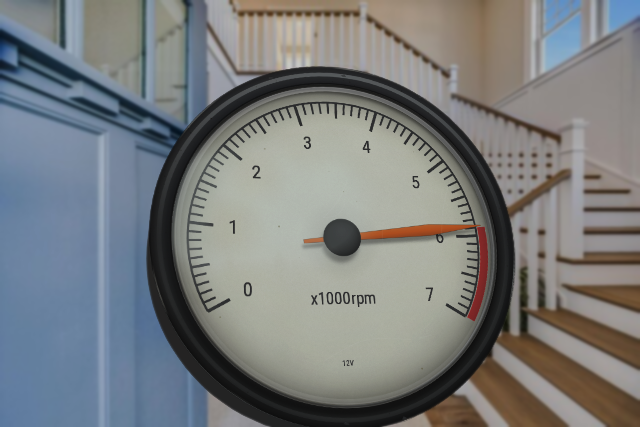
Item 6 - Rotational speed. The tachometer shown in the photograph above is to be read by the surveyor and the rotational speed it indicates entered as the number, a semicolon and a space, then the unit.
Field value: 5900; rpm
